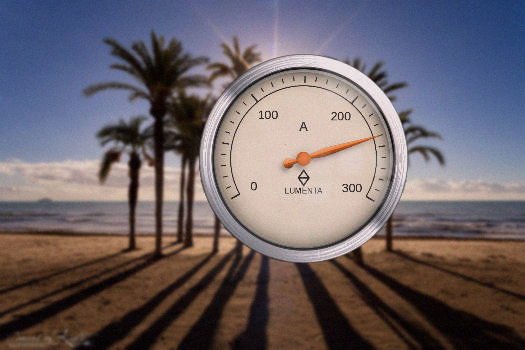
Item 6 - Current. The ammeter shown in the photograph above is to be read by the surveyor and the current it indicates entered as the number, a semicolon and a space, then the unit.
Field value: 240; A
